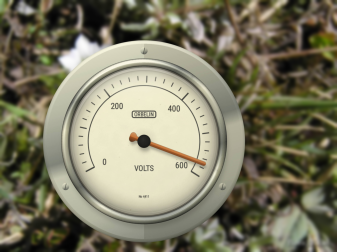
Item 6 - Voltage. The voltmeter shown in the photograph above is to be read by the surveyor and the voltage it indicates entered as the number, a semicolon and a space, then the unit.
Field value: 570; V
